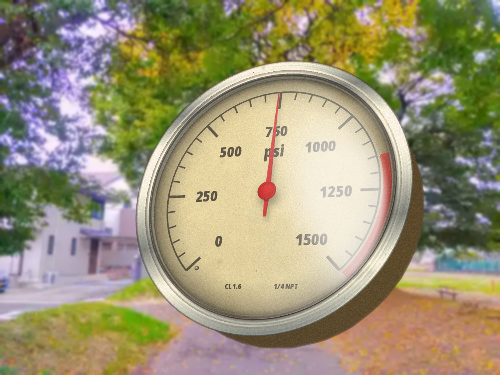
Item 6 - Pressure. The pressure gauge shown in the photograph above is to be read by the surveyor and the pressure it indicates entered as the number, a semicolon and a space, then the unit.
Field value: 750; psi
